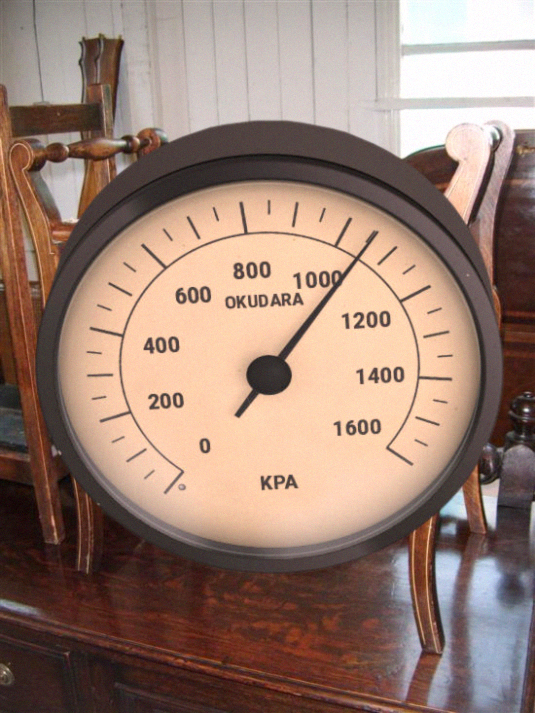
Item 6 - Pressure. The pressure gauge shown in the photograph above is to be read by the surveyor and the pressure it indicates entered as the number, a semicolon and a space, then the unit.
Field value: 1050; kPa
